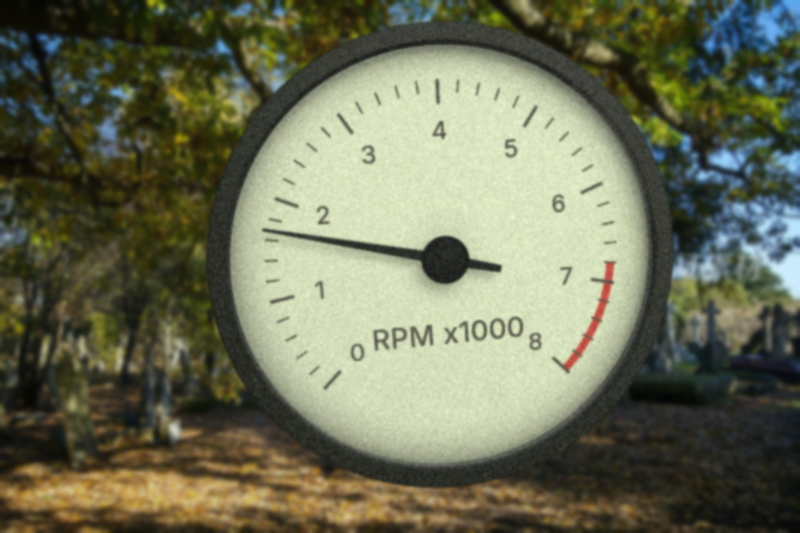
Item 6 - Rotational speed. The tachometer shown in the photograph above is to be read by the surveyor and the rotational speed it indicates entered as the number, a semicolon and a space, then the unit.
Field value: 1700; rpm
